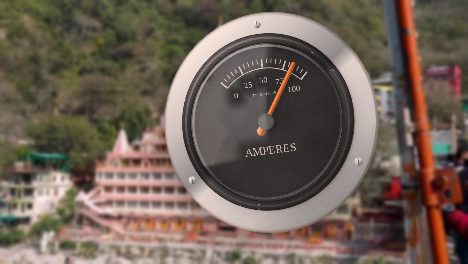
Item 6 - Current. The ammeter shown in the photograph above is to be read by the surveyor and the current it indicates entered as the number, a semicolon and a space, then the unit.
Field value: 85; A
